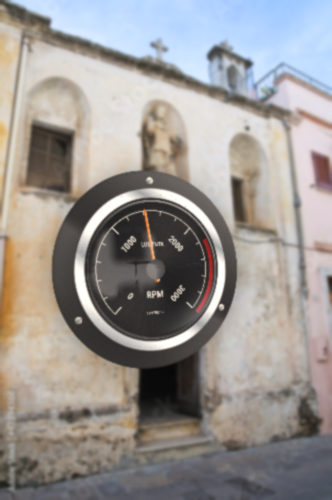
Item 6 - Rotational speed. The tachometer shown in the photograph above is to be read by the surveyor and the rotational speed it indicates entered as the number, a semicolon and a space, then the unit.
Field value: 1400; rpm
